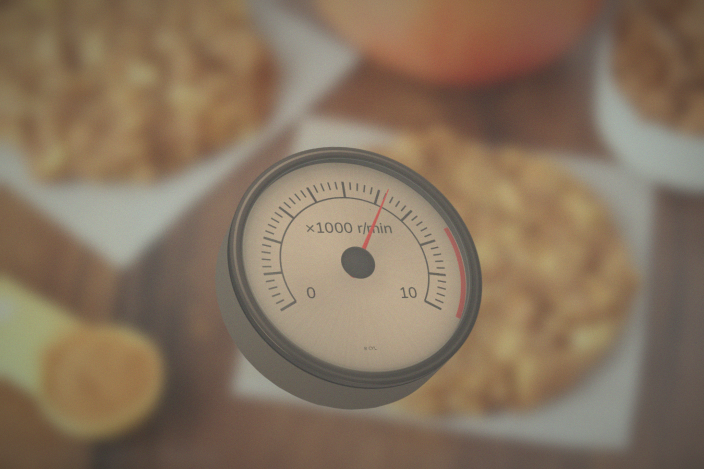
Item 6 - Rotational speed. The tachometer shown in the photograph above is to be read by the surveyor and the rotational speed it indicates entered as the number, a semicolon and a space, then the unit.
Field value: 6200; rpm
